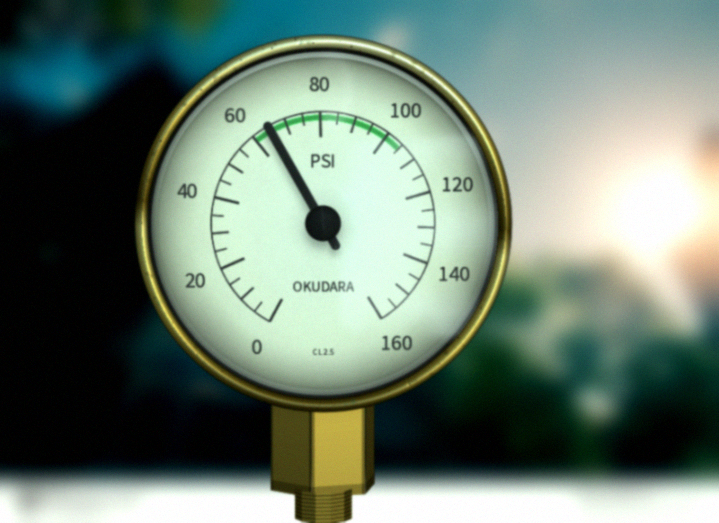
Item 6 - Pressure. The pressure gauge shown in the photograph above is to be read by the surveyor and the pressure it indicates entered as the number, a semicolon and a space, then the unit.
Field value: 65; psi
